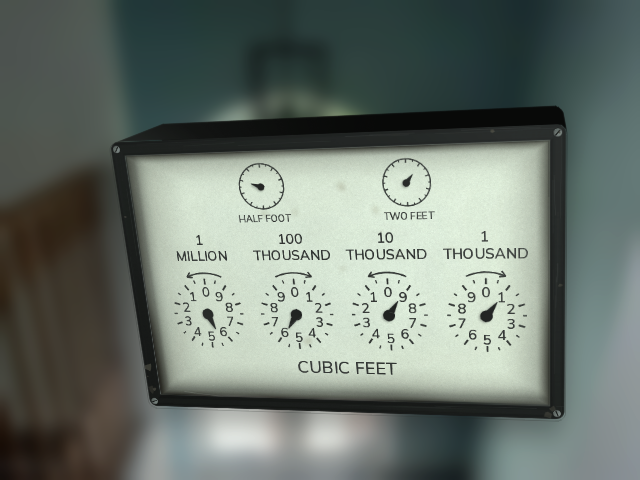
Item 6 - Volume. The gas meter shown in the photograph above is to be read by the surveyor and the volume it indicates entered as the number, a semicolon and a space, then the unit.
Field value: 559100; ft³
